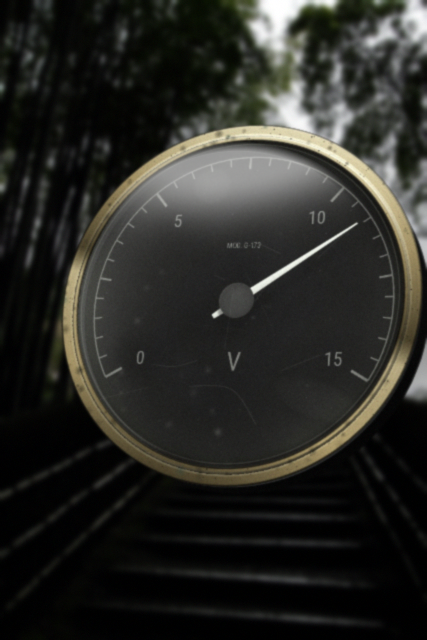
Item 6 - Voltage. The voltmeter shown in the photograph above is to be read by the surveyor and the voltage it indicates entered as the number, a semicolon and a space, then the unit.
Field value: 11; V
